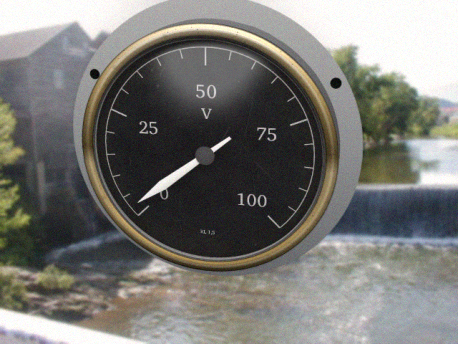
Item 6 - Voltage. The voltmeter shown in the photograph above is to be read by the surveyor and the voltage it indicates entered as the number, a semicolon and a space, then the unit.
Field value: 2.5; V
